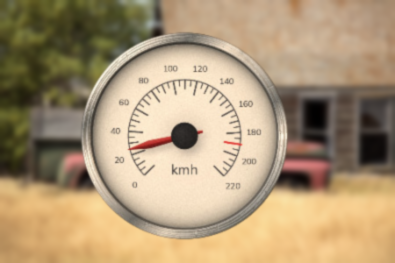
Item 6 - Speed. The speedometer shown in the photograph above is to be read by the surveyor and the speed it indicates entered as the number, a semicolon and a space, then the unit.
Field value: 25; km/h
